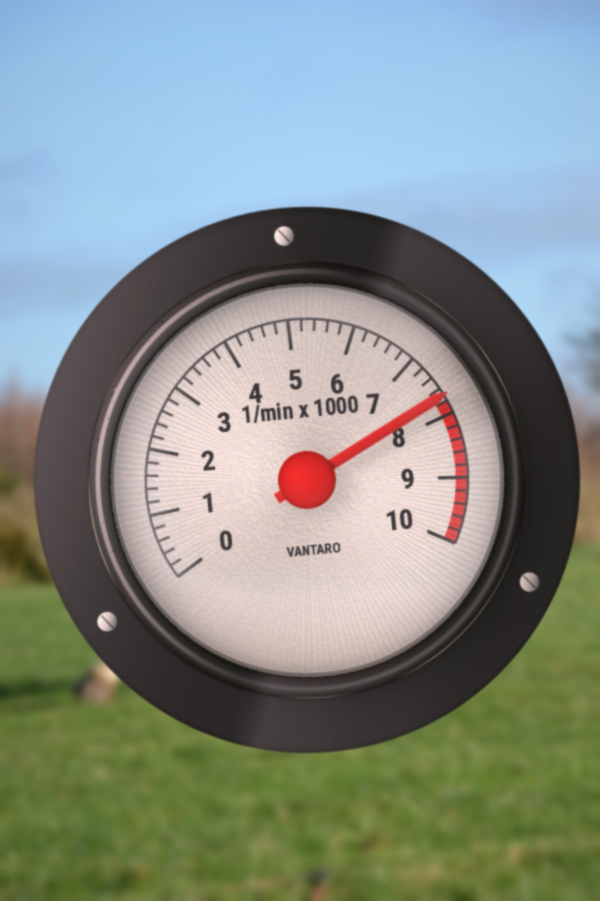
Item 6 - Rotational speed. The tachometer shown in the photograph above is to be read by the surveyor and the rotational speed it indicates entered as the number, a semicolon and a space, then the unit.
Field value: 7700; rpm
